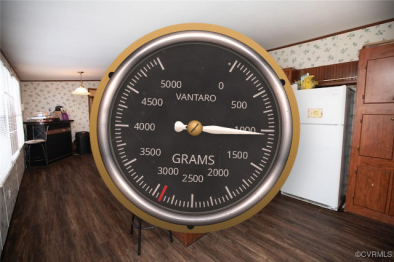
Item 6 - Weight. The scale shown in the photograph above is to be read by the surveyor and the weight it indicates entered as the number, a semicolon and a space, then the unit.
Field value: 1050; g
